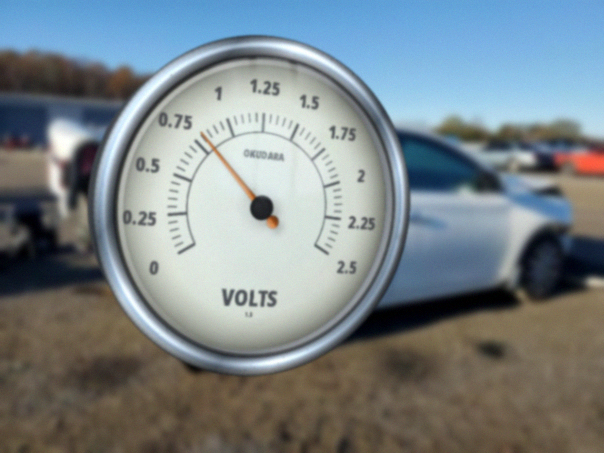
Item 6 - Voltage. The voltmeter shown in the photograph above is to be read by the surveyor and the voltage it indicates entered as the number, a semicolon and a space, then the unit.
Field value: 0.8; V
